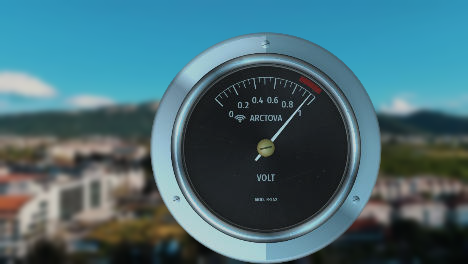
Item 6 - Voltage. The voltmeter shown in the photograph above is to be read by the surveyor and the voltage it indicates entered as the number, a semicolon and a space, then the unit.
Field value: 0.95; V
